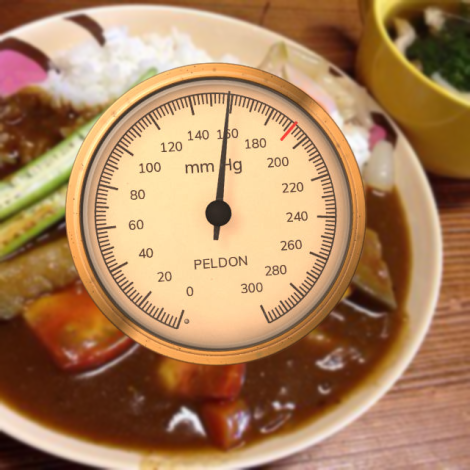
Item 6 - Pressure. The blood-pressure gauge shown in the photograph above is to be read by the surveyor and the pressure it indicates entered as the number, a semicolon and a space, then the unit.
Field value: 158; mmHg
